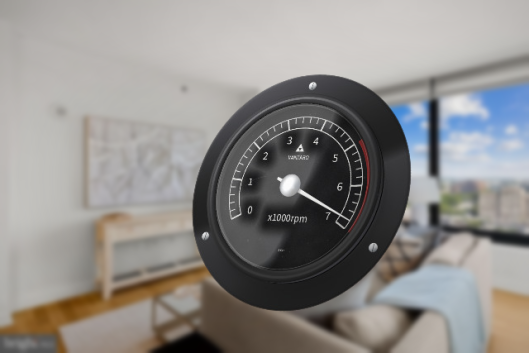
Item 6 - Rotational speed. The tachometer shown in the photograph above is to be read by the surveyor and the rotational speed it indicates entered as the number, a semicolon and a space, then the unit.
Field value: 6800; rpm
